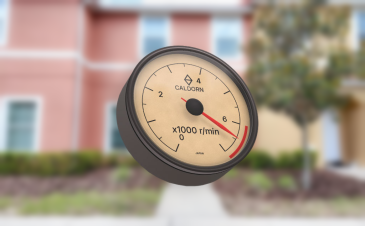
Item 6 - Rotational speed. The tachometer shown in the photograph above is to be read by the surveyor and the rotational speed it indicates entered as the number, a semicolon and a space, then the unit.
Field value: 6500; rpm
